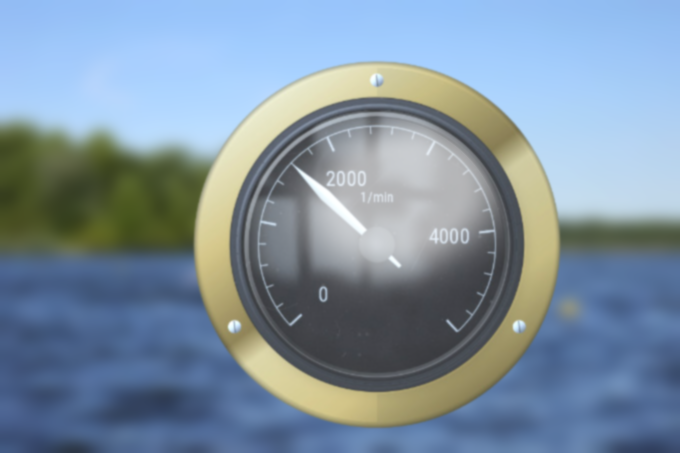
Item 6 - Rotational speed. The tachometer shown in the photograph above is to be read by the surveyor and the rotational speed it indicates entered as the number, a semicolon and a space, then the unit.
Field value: 1600; rpm
